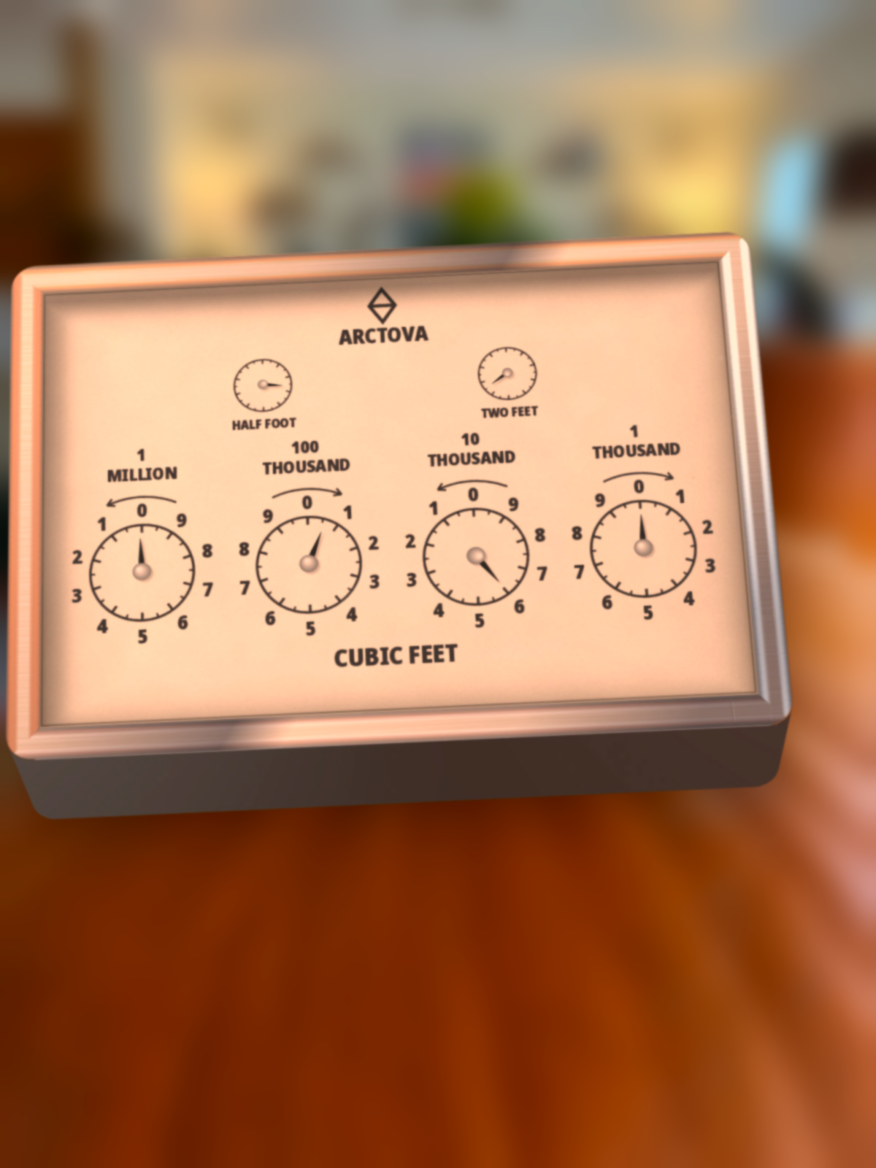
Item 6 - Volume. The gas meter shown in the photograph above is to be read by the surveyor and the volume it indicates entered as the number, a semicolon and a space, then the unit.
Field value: 6000; ft³
